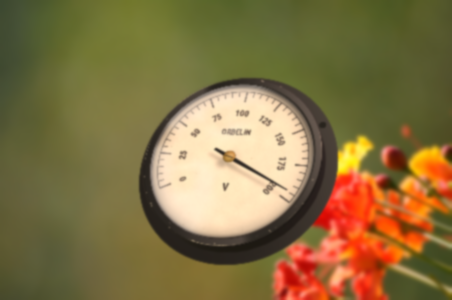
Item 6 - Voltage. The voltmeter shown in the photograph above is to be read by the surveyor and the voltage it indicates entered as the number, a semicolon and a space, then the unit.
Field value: 195; V
